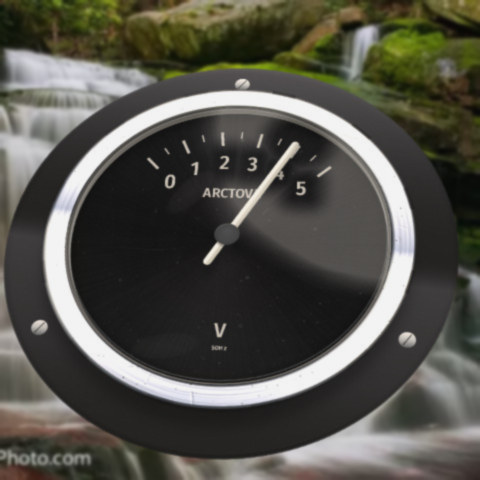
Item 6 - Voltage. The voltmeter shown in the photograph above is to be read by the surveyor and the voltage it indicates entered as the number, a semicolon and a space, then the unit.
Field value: 4; V
